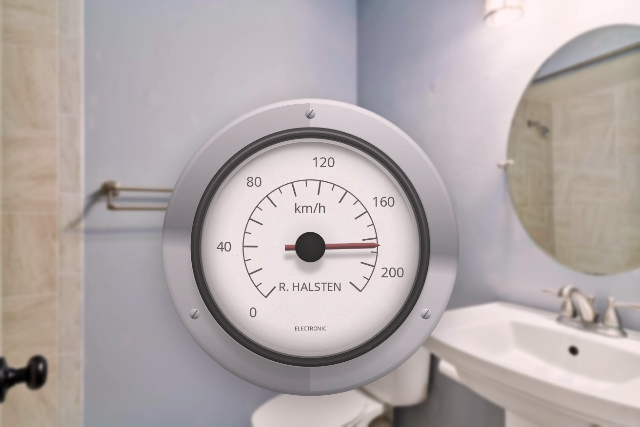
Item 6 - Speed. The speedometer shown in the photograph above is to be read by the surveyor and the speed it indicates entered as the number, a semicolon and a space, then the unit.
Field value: 185; km/h
